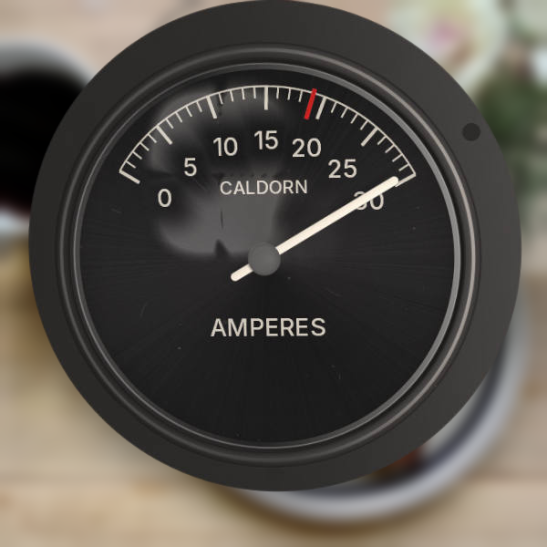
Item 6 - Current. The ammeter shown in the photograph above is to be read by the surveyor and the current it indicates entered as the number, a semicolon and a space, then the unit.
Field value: 29.5; A
